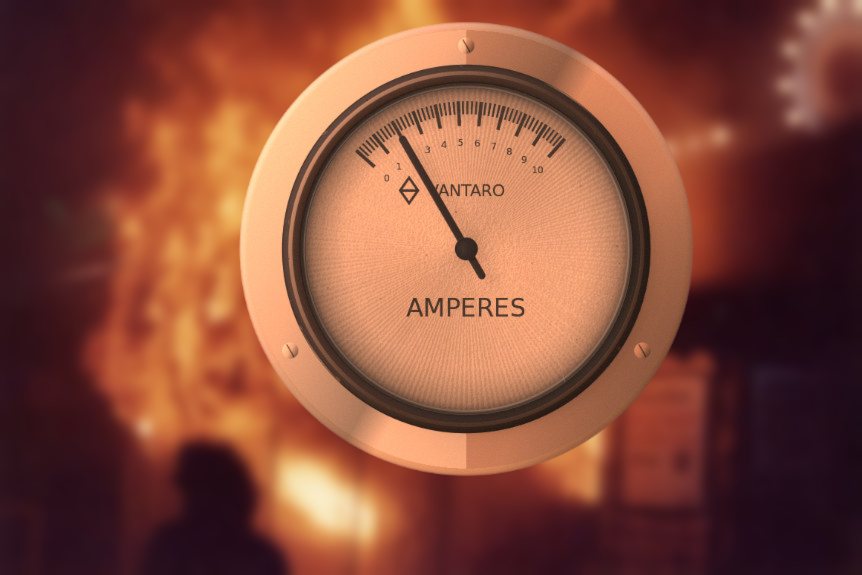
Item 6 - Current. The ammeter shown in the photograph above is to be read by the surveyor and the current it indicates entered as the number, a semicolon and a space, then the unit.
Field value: 2; A
